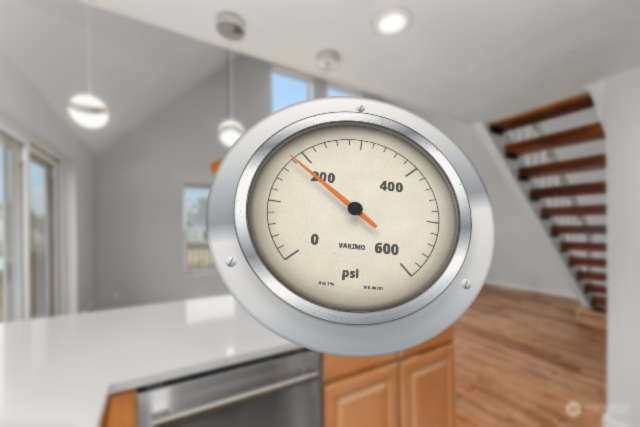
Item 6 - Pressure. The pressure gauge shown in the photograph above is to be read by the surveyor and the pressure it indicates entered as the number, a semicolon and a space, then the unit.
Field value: 180; psi
